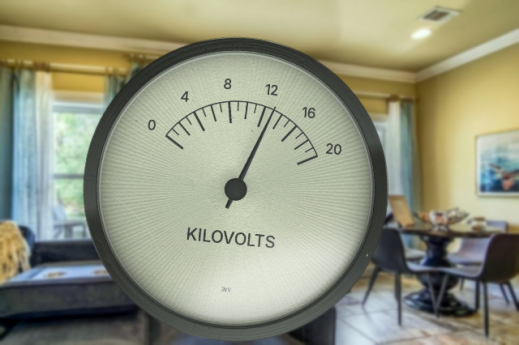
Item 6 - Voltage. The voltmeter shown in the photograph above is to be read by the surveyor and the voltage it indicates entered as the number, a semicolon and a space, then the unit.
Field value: 13; kV
